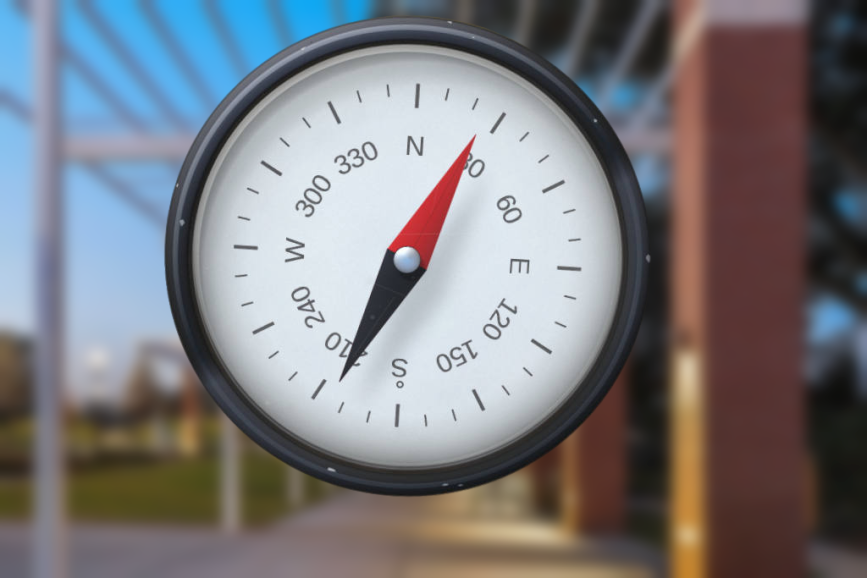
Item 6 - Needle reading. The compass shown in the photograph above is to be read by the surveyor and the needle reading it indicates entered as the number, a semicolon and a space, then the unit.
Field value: 25; °
